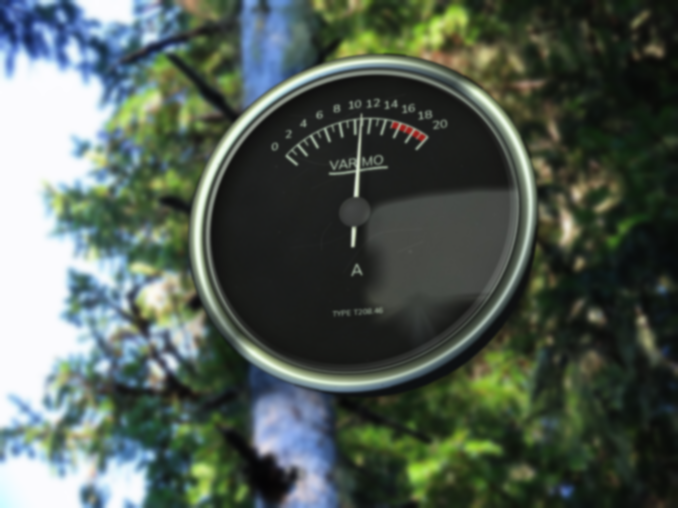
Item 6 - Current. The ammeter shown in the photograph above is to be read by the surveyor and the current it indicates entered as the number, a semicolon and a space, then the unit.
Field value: 11; A
